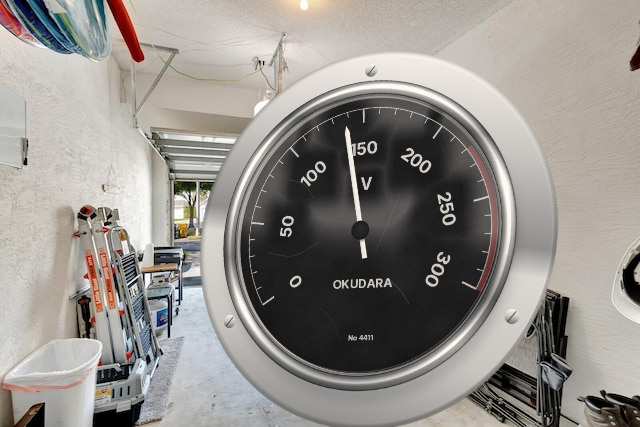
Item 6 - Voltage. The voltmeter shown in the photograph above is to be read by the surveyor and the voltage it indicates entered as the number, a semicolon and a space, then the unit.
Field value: 140; V
